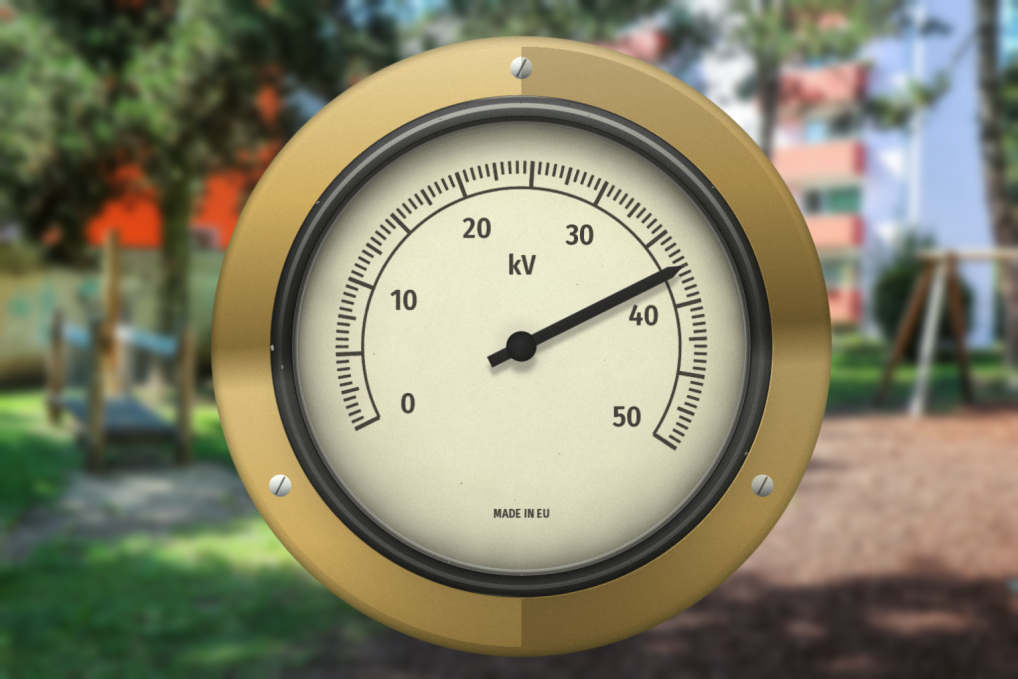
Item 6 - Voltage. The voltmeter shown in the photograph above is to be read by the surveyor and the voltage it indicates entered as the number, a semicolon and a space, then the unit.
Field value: 37.5; kV
